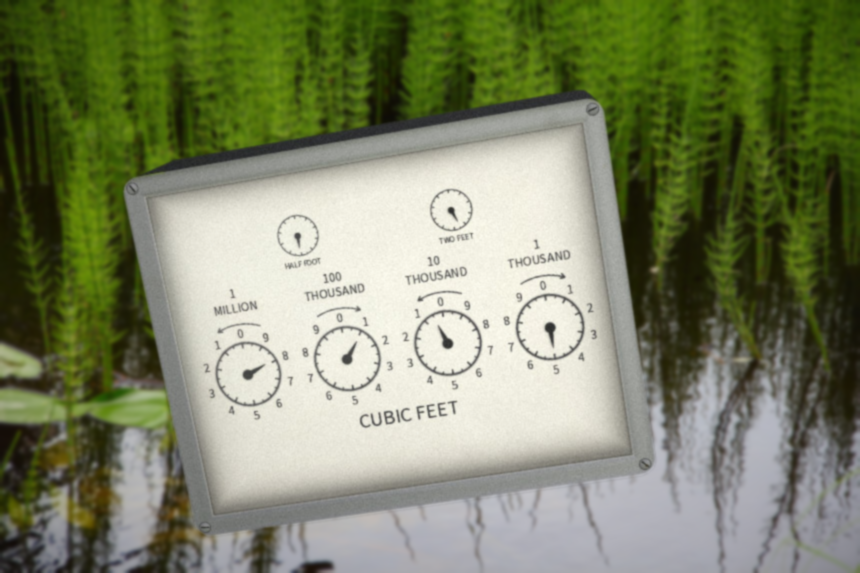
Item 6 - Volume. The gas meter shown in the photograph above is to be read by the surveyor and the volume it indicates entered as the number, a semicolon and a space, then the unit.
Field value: 810500; ft³
